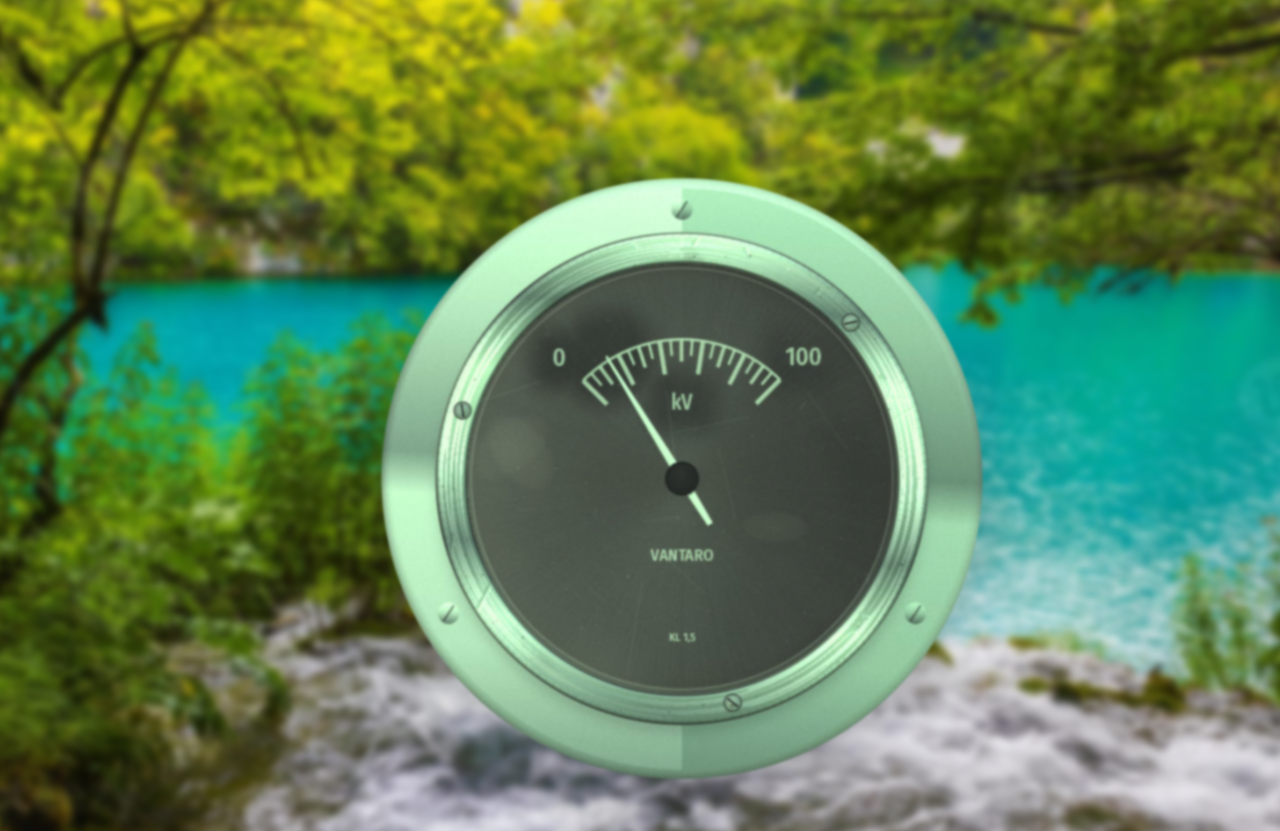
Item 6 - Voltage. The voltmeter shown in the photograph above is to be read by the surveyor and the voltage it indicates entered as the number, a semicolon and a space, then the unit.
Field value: 15; kV
